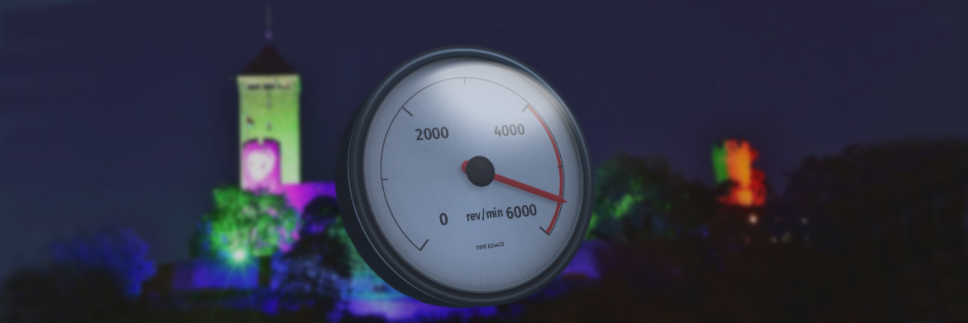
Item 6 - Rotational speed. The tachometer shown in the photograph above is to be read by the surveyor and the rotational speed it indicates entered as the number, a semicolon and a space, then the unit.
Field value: 5500; rpm
